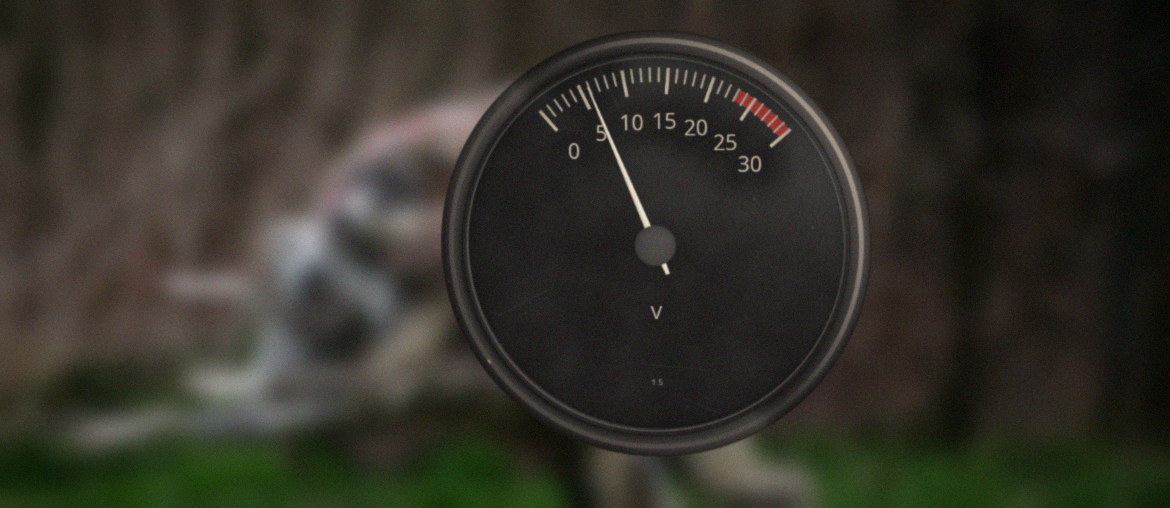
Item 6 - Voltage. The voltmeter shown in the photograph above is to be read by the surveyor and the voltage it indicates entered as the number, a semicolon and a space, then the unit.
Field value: 6; V
